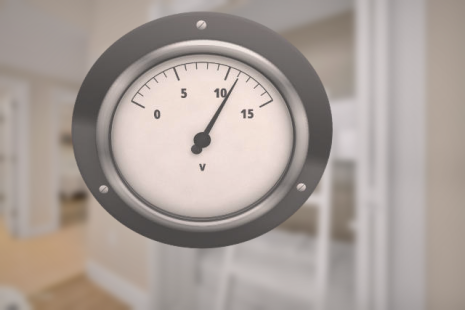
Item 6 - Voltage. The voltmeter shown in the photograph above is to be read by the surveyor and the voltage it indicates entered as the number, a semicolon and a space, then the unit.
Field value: 11; V
